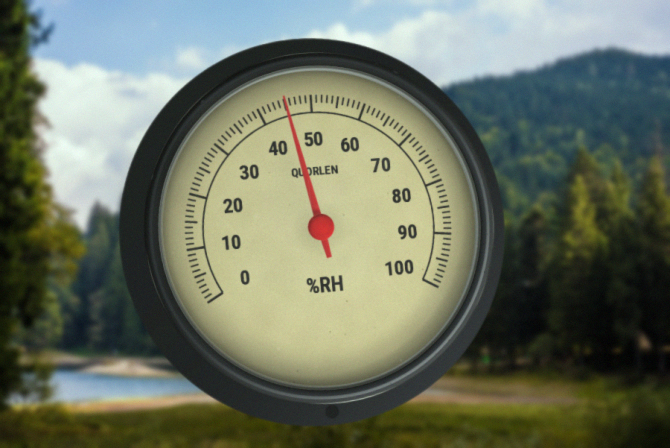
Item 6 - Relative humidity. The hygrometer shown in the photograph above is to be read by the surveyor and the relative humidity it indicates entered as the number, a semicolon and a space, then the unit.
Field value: 45; %
